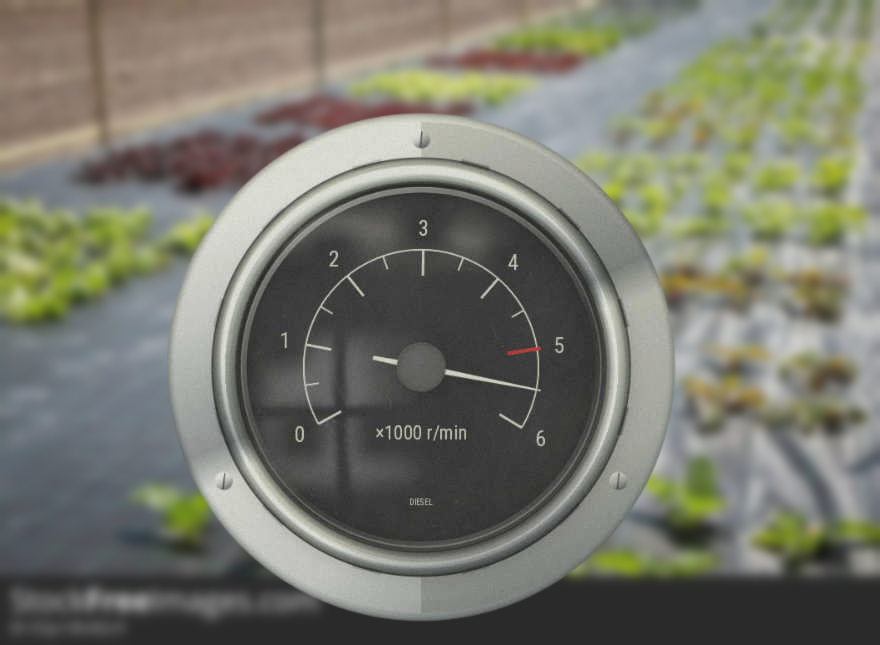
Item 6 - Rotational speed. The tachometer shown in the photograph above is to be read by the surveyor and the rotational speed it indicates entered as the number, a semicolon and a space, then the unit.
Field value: 5500; rpm
